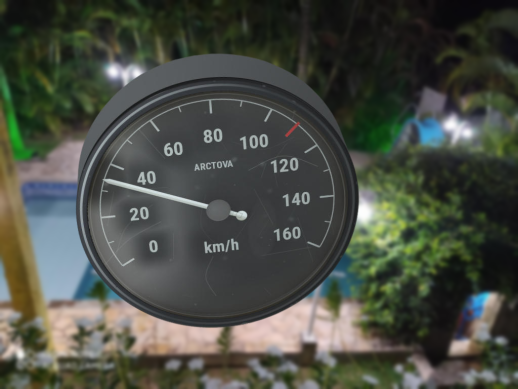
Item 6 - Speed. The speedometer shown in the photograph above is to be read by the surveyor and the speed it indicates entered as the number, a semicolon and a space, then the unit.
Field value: 35; km/h
